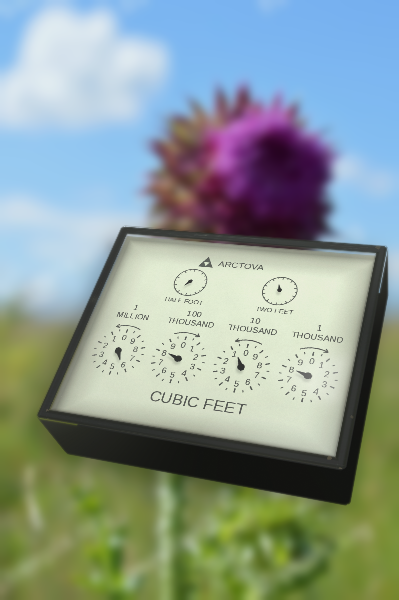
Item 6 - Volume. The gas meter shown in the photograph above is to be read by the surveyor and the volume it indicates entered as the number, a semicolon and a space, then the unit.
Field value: 580800; ft³
